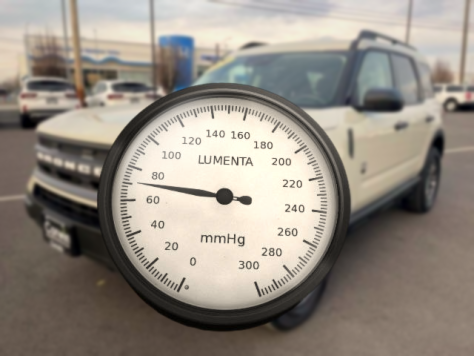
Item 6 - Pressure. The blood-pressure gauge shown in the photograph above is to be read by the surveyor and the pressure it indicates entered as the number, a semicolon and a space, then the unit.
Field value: 70; mmHg
